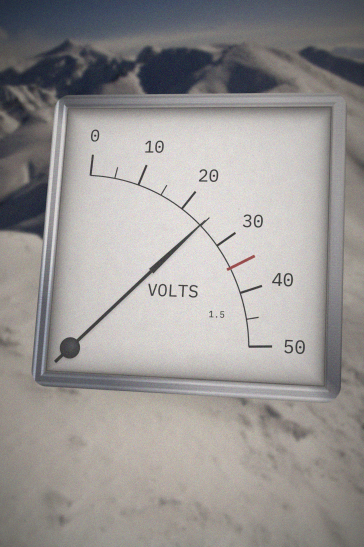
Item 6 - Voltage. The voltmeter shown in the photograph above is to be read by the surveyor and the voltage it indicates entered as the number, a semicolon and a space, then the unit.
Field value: 25; V
